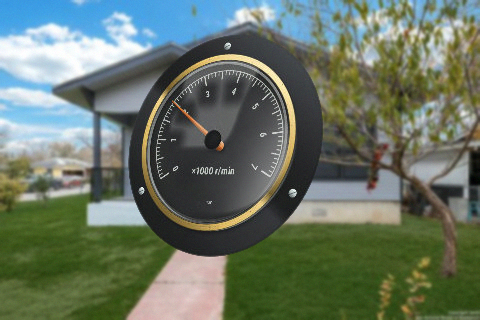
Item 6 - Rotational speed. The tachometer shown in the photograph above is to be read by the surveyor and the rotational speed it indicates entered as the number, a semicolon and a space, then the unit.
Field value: 2000; rpm
